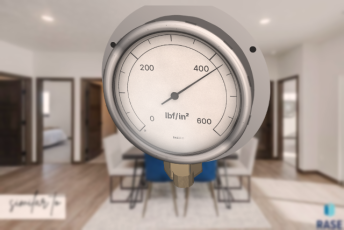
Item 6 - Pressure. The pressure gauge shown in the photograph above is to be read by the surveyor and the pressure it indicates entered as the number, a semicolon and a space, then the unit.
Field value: 425; psi
